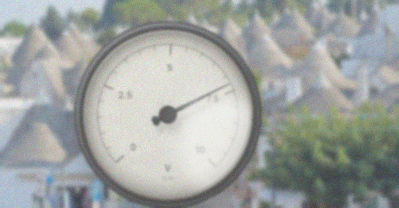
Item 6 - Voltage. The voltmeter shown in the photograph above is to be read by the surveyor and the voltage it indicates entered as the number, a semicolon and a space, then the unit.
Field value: 7.25; V
